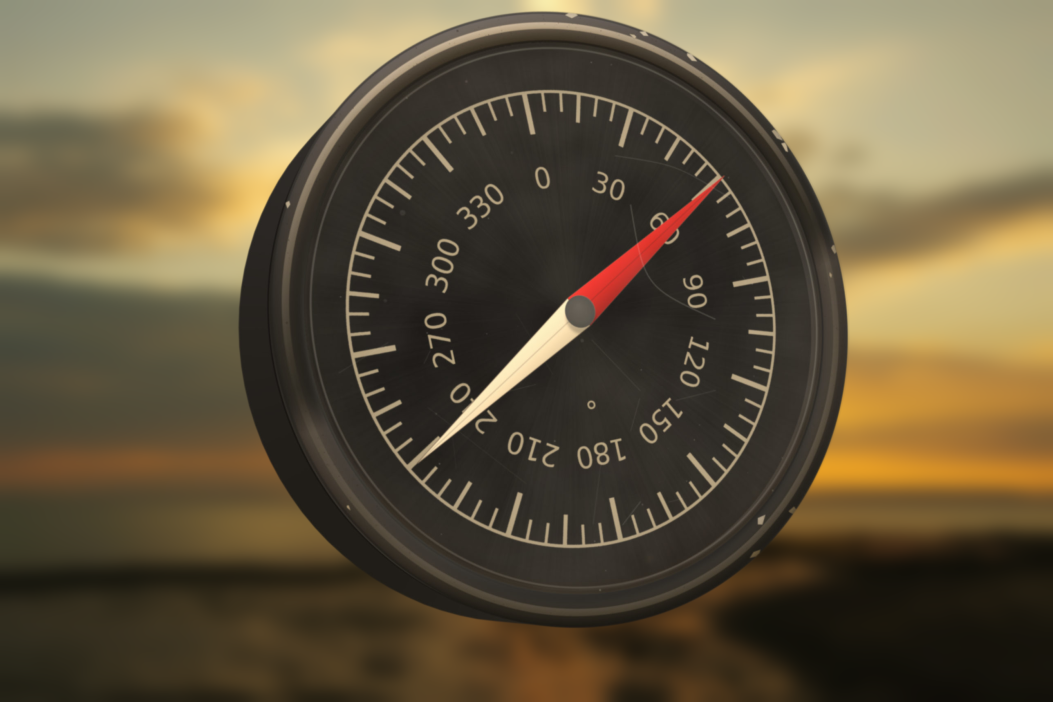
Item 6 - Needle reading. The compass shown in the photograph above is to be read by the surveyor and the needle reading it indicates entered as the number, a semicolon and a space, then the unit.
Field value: 60; °
